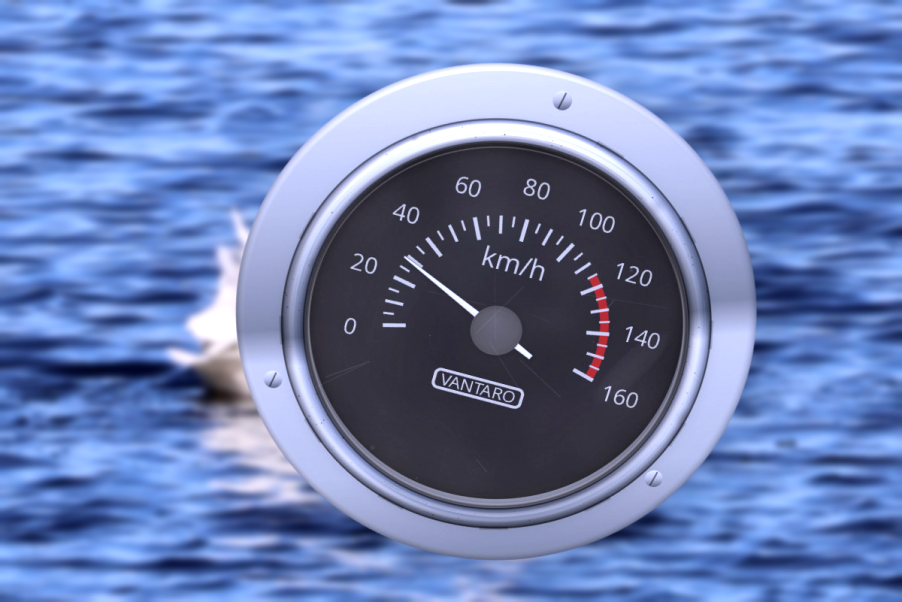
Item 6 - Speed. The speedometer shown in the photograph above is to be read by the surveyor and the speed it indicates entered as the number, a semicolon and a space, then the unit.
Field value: 30; km/h
